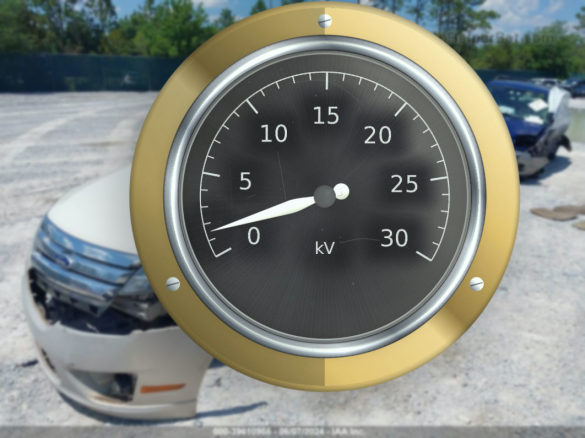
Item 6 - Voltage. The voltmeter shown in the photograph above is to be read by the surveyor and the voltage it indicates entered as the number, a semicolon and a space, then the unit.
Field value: 1.5; kV
